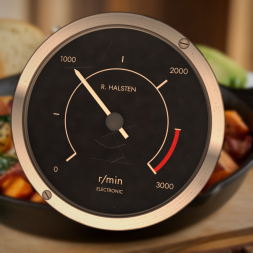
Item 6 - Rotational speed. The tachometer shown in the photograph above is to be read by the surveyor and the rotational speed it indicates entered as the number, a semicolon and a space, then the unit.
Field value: 1000; rpm
